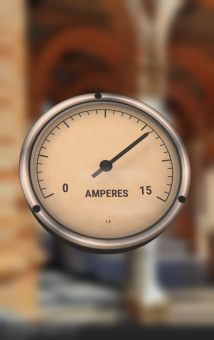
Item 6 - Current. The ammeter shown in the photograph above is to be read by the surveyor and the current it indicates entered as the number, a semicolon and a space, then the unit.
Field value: 10.5; A
